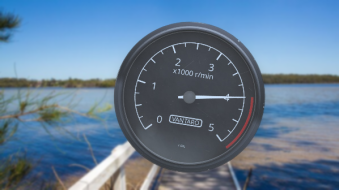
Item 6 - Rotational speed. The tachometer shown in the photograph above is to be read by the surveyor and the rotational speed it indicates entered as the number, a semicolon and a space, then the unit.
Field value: 4000; rpm
